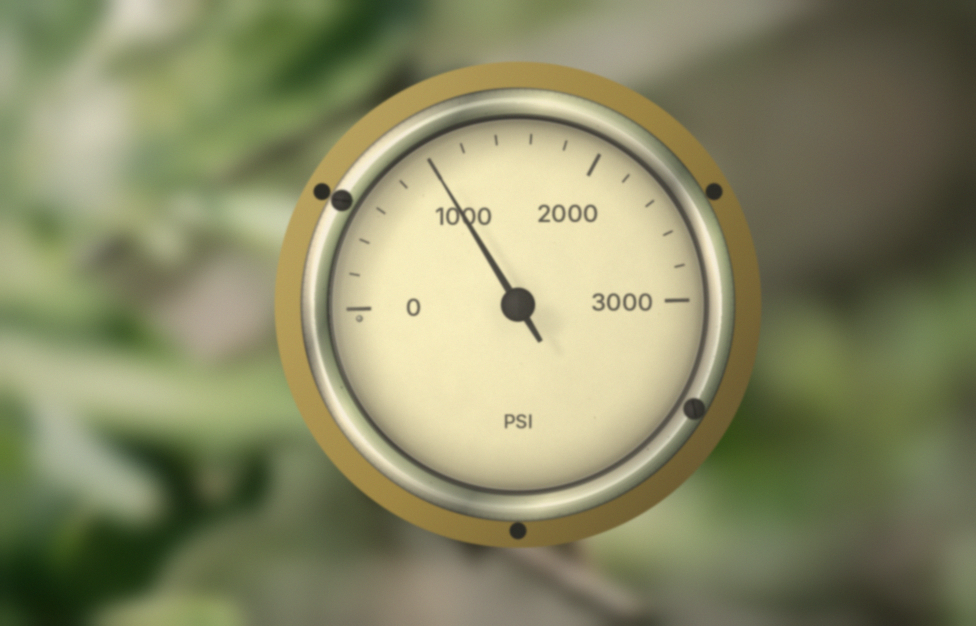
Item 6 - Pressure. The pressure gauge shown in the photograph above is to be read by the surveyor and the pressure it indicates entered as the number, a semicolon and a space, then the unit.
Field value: 1000; psi
